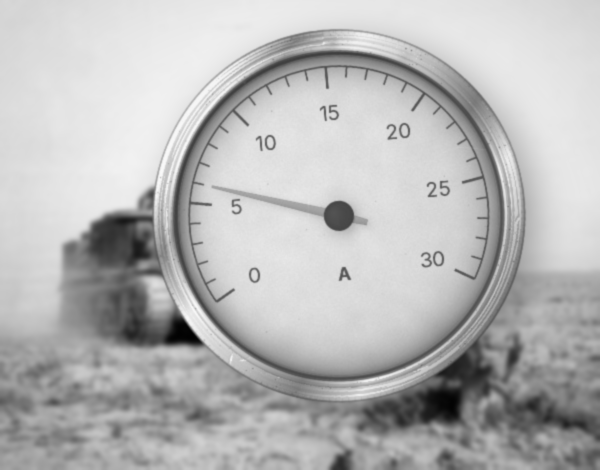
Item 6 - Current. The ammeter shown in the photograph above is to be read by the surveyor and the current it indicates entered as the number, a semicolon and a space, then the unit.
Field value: 6; A
